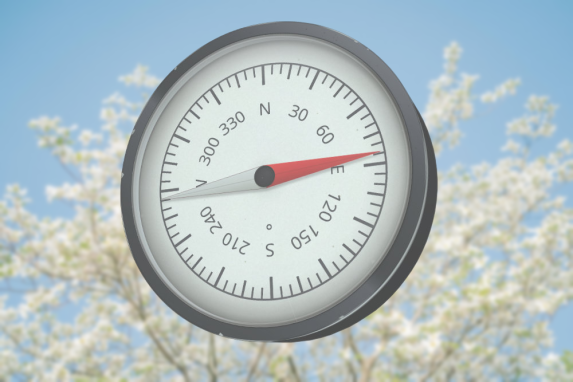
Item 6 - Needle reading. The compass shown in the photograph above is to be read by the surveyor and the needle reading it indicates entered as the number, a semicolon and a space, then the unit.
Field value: 85; °
